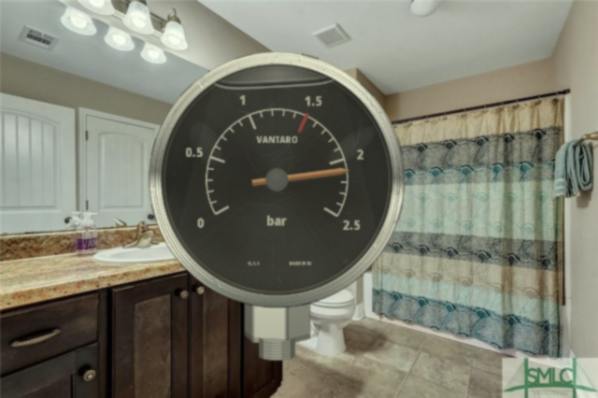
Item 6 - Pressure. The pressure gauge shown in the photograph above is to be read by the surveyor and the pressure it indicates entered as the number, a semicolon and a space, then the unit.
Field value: 2.1; bar
